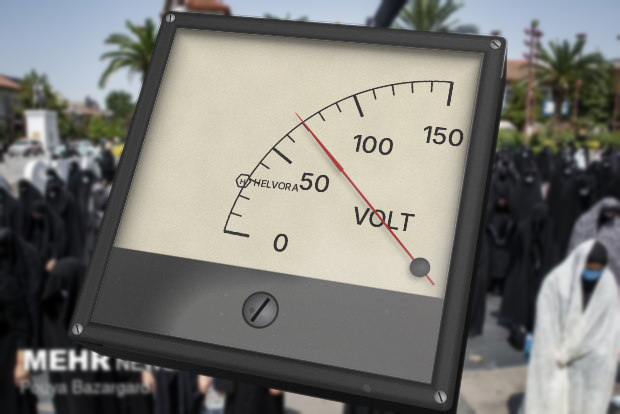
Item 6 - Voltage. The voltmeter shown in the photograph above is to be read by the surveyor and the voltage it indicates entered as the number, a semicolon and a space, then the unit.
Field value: 70; V
